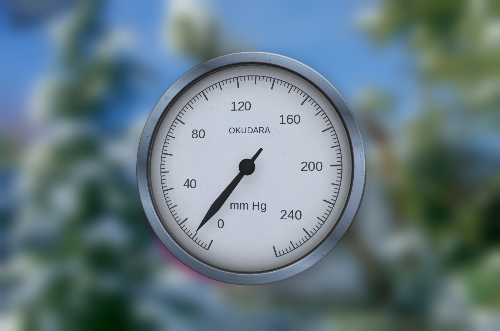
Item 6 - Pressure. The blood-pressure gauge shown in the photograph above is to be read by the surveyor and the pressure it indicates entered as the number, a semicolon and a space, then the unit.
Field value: 10; mmHg
